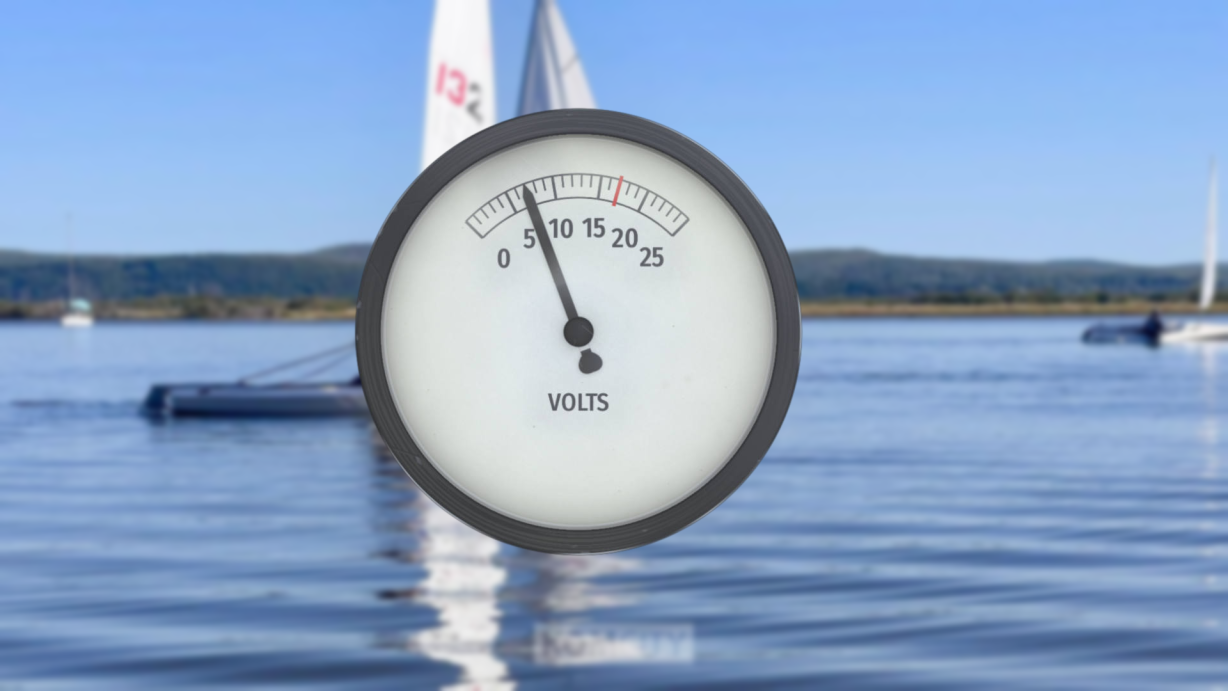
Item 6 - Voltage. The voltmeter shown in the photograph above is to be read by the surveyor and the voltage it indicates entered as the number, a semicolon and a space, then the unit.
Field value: 7; V
